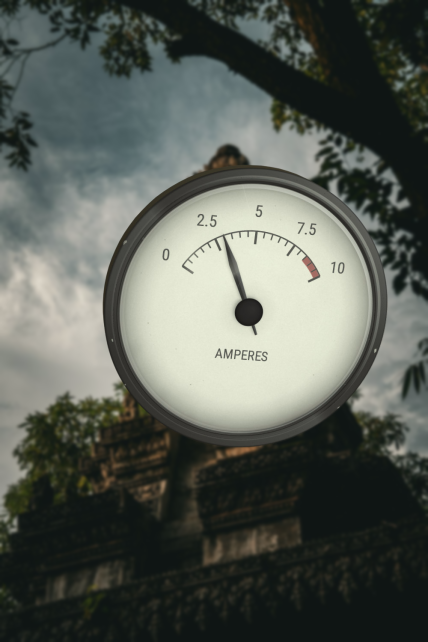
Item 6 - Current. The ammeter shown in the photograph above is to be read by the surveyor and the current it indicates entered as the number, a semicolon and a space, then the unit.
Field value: 3; A
